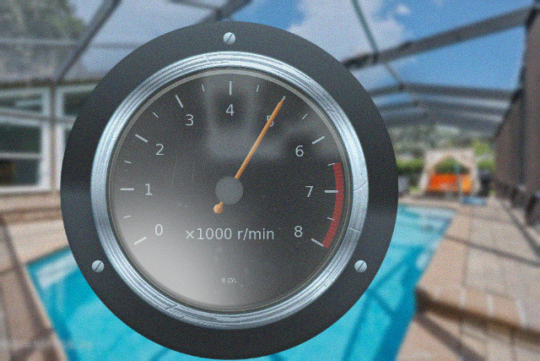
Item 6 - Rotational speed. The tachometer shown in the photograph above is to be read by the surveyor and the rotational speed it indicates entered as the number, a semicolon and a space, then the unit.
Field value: 5000; rpm
